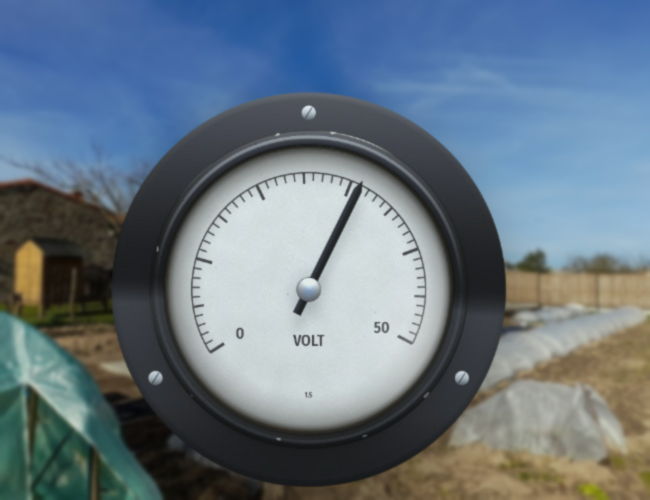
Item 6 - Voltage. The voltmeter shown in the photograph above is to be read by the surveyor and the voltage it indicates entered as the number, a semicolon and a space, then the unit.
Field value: 31; V
